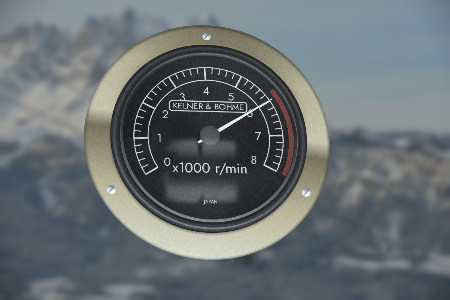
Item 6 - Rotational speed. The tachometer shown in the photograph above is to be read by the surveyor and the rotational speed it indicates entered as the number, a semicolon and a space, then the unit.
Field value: 6000; rpm
